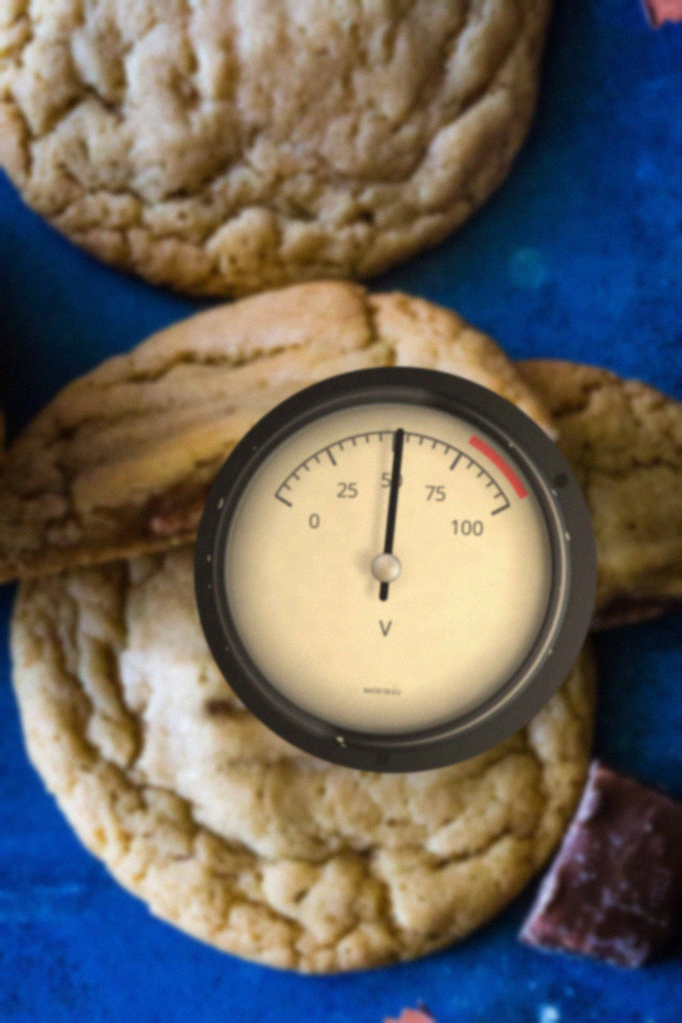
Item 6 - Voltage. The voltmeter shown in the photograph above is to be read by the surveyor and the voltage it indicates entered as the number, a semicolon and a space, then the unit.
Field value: 52.5; V
